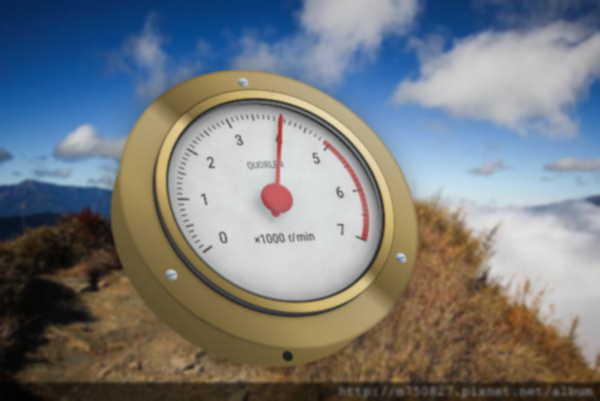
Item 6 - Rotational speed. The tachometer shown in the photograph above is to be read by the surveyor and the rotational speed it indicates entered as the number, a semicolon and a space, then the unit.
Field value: 4000; rpm
